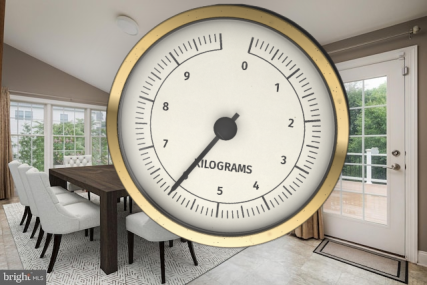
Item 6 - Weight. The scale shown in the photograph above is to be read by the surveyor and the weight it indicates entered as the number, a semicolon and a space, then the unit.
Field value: 6; kg
